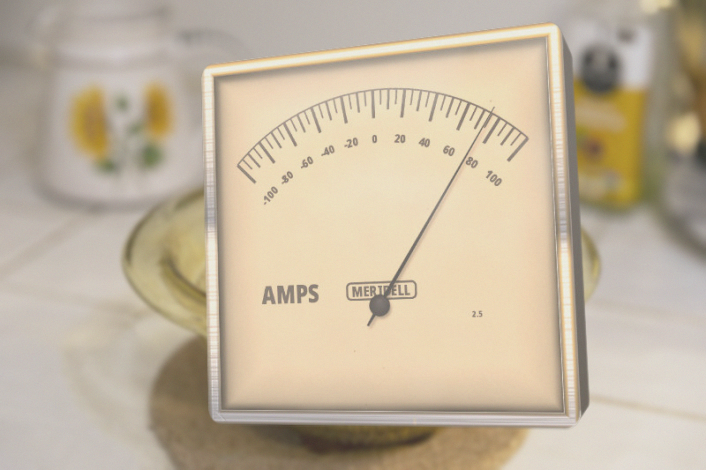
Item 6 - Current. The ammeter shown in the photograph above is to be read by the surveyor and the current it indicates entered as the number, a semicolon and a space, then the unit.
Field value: 75; A
